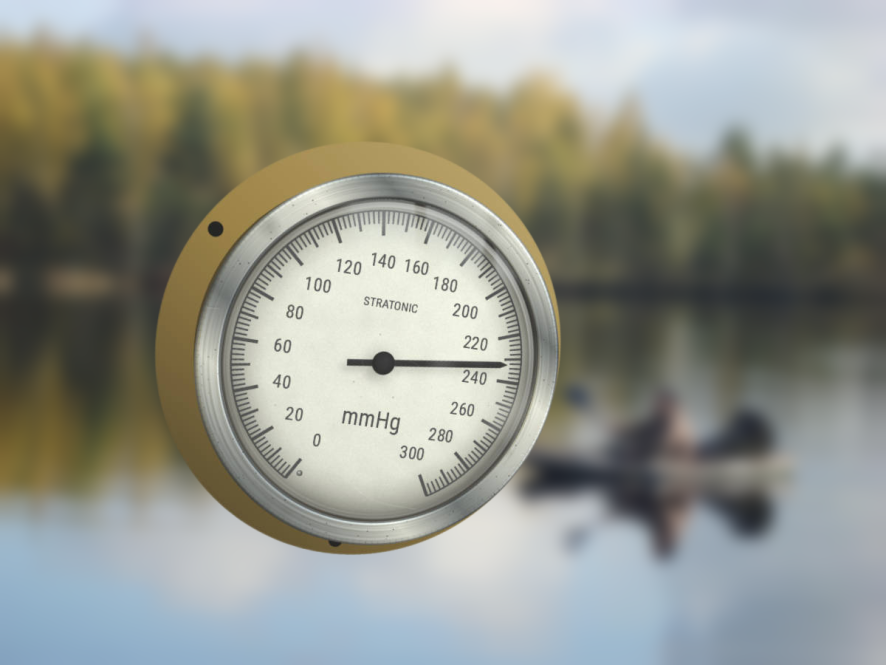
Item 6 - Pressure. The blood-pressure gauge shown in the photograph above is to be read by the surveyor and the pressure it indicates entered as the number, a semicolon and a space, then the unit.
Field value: 232; mmHg
